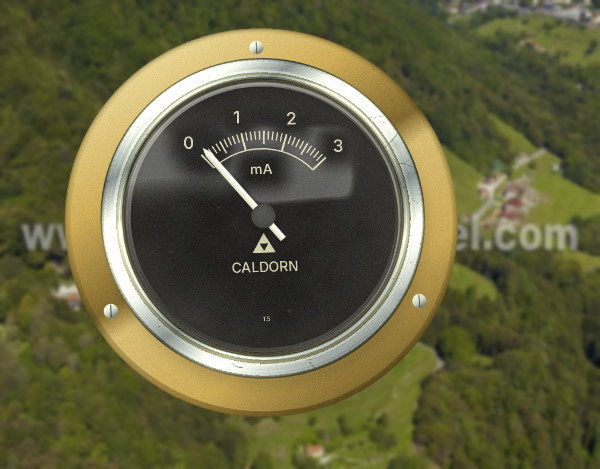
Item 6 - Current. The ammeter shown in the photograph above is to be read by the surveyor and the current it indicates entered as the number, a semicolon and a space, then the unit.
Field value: 0.1; mA
